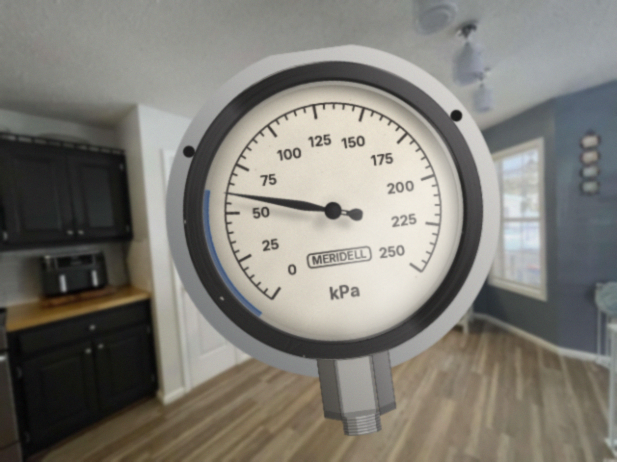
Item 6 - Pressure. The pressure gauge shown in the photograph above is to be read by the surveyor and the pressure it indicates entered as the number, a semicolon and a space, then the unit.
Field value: 60; kPa
